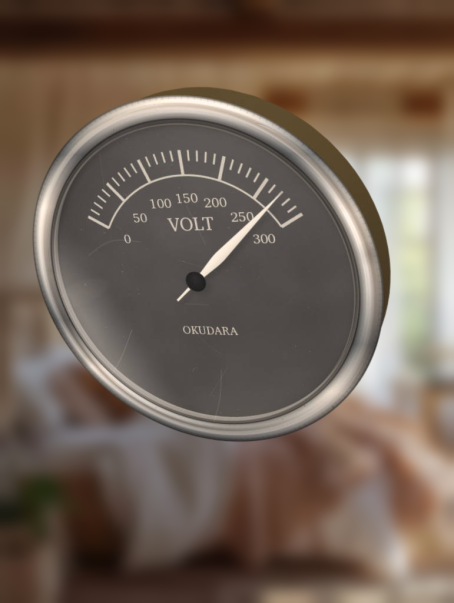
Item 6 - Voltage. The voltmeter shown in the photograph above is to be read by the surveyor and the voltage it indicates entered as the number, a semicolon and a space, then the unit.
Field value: 270; V
